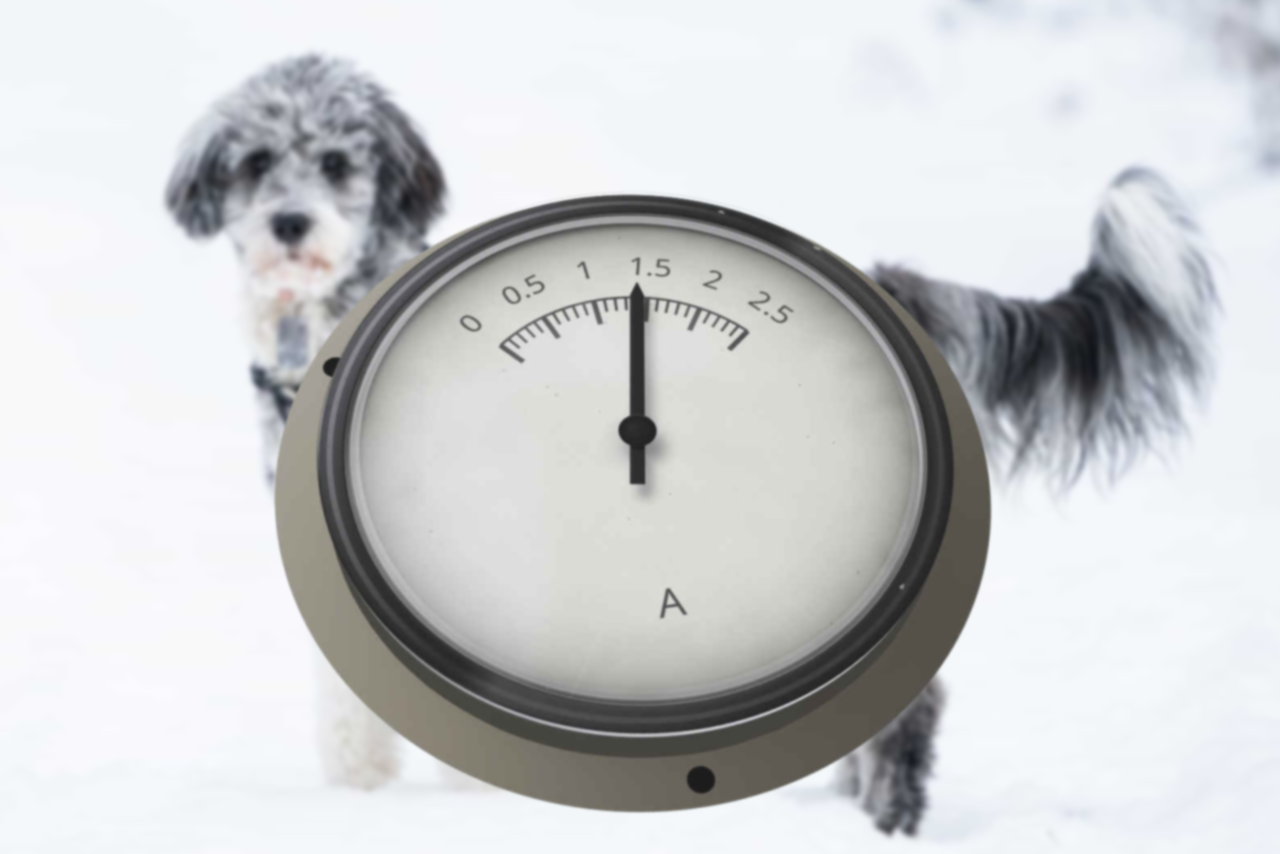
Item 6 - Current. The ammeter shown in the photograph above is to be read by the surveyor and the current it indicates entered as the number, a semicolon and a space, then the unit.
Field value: 1.4; A
